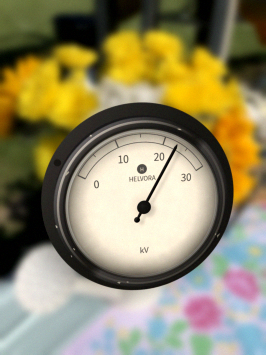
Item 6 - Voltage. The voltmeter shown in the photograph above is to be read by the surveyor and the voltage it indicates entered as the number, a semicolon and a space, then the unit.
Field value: 22.5; kV
